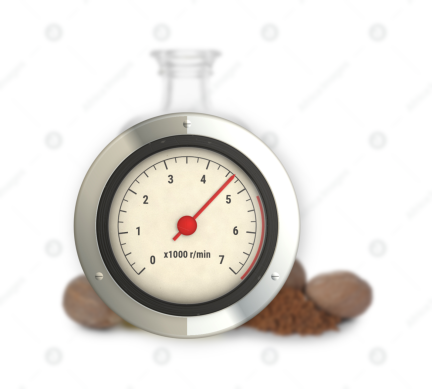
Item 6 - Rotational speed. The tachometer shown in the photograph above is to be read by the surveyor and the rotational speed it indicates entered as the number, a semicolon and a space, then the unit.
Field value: 4625; rpm
